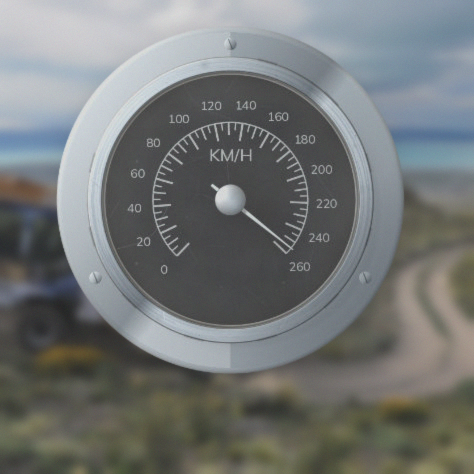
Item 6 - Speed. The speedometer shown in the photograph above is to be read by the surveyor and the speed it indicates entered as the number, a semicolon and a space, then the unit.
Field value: 255; km/h
